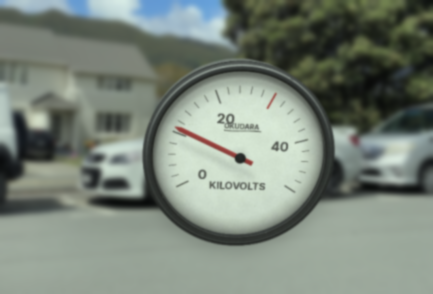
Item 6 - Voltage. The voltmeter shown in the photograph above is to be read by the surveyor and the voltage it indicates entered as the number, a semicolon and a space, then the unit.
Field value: 11; kV
